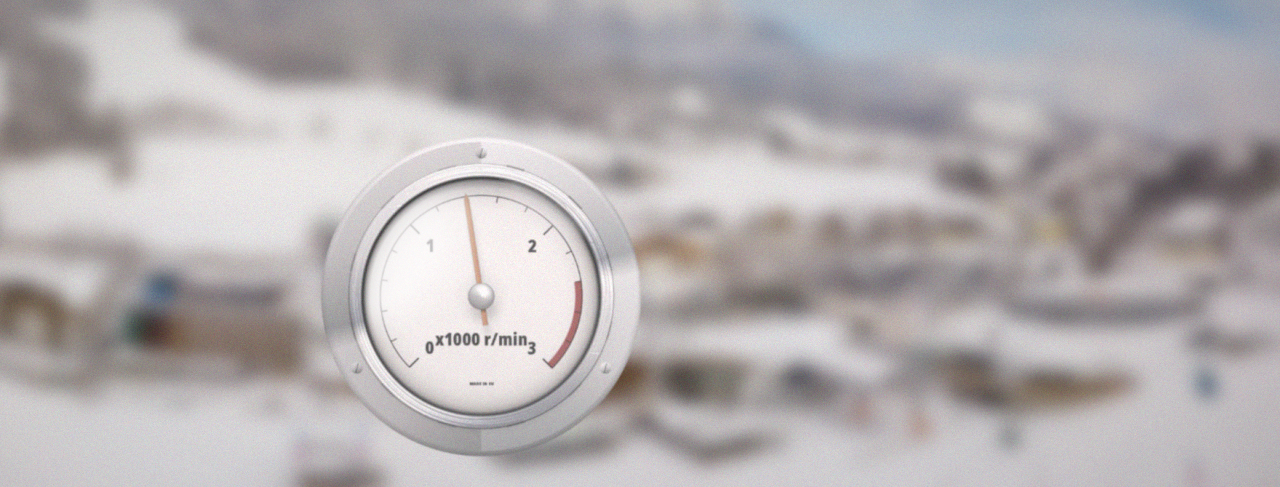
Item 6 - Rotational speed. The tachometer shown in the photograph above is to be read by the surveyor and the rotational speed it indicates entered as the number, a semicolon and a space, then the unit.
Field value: 1400; rpm
